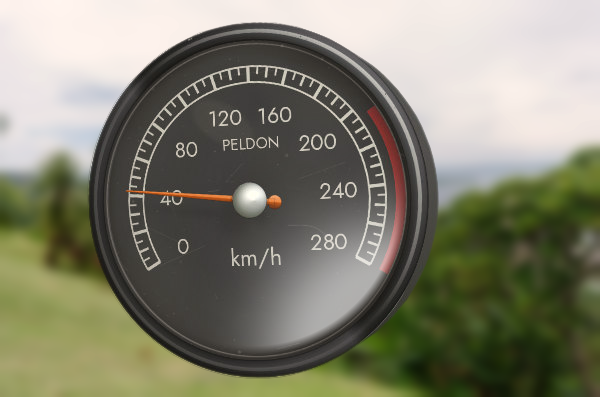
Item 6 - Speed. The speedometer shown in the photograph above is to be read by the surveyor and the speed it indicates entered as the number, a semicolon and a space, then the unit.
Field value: 42.5; km/h
